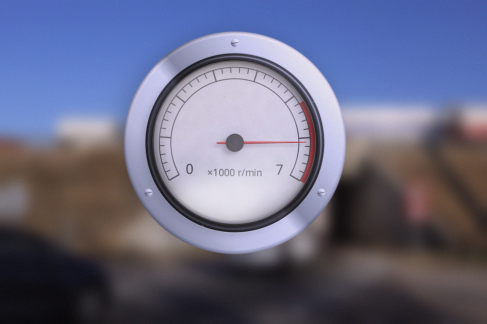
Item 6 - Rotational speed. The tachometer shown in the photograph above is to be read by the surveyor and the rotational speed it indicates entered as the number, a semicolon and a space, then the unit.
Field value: 6100; rpm
